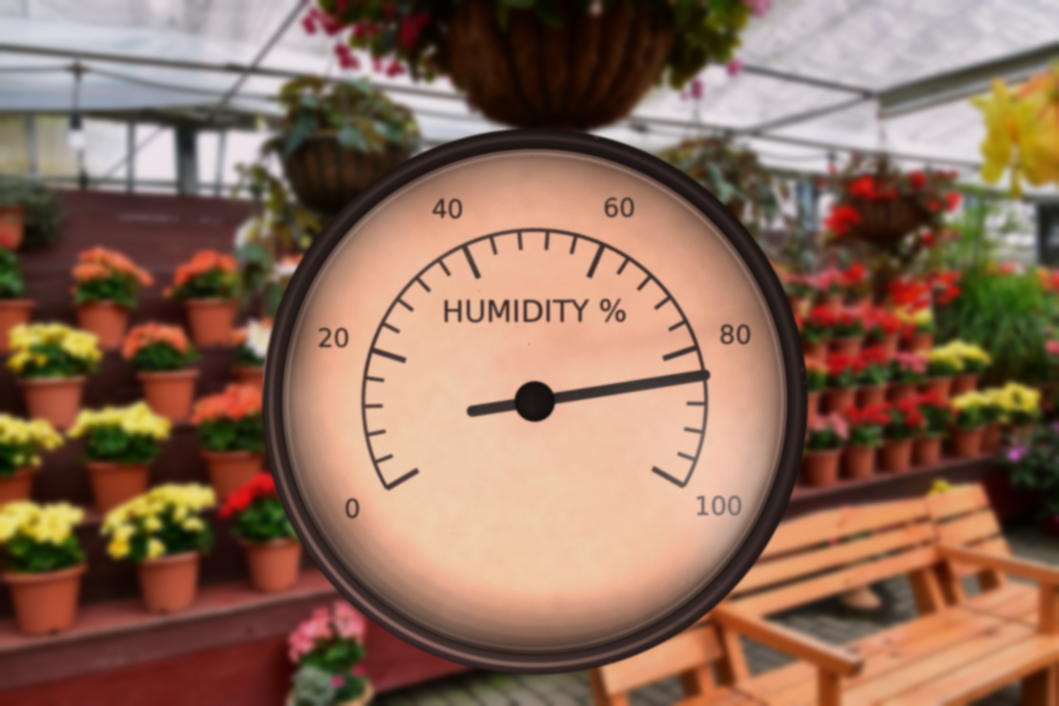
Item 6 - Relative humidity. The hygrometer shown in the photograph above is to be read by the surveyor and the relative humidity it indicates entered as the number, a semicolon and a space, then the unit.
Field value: 84; %
